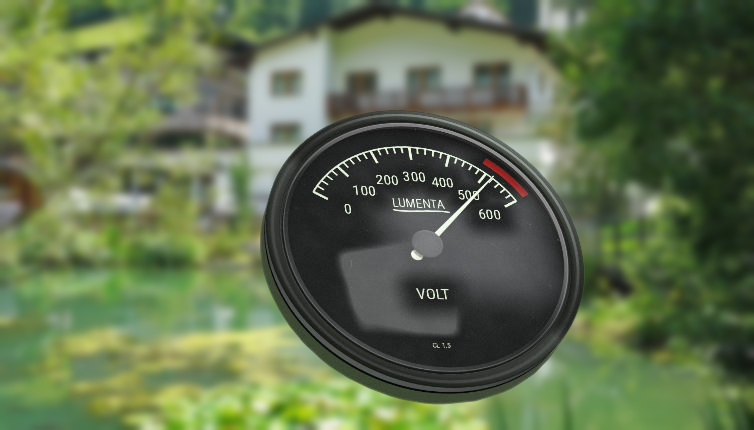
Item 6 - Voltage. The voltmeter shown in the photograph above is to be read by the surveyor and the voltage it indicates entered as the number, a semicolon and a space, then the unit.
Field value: 520; V
